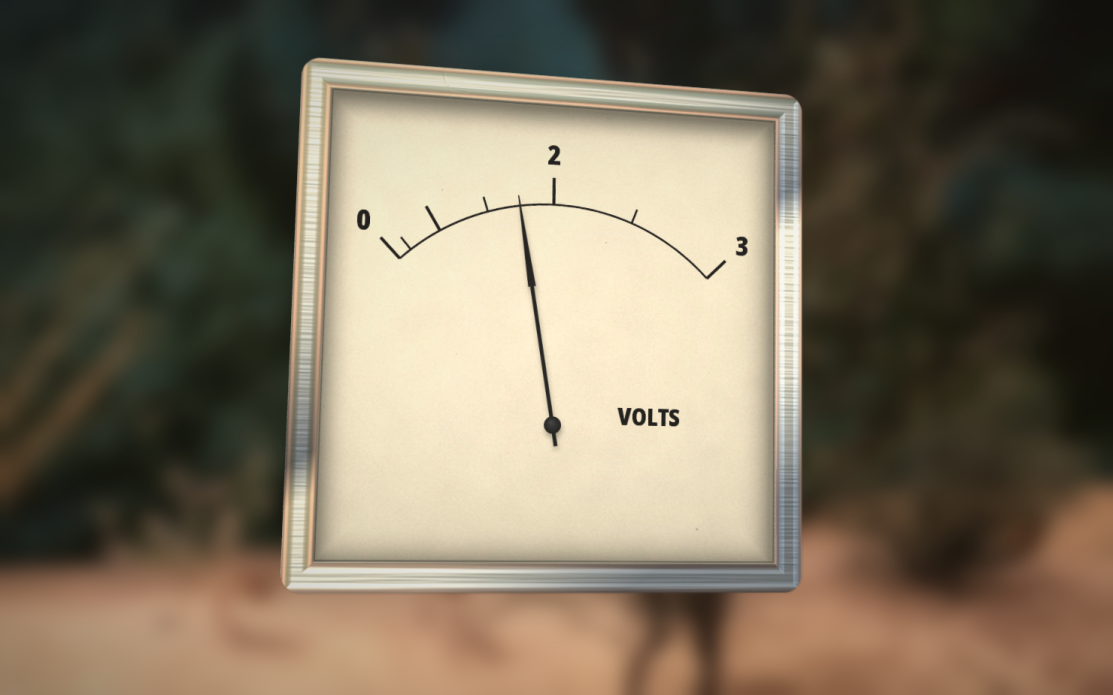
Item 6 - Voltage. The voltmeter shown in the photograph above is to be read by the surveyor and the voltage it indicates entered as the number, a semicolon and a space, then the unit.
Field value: 1.75; V
